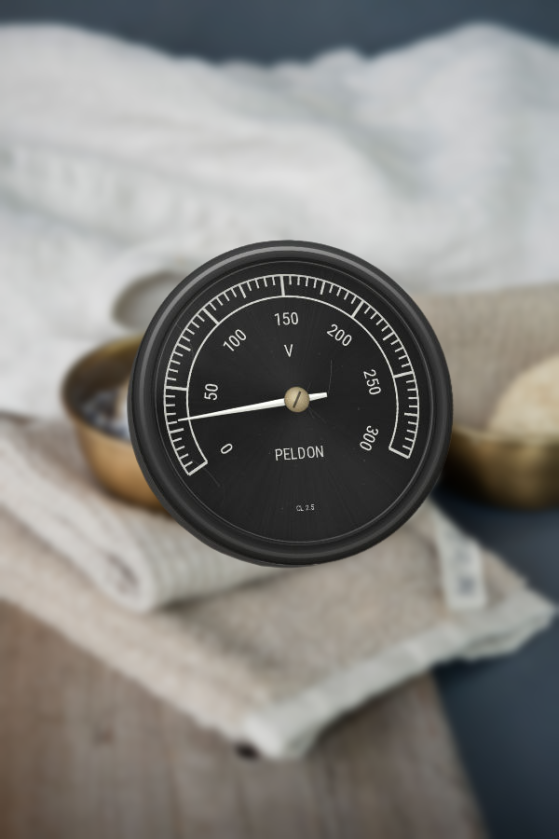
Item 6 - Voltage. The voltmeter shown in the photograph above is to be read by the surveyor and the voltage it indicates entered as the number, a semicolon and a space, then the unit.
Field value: 30; V
